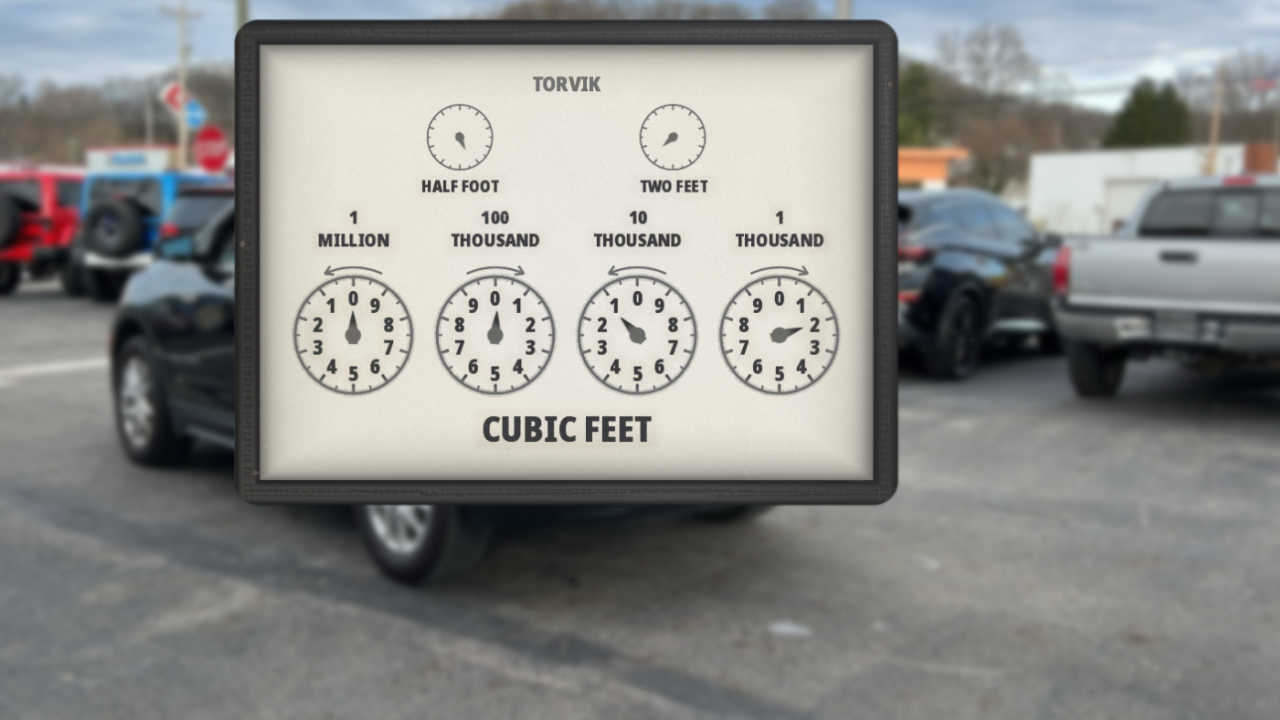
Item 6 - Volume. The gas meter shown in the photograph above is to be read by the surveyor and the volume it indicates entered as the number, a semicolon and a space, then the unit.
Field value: 1200; ft³
